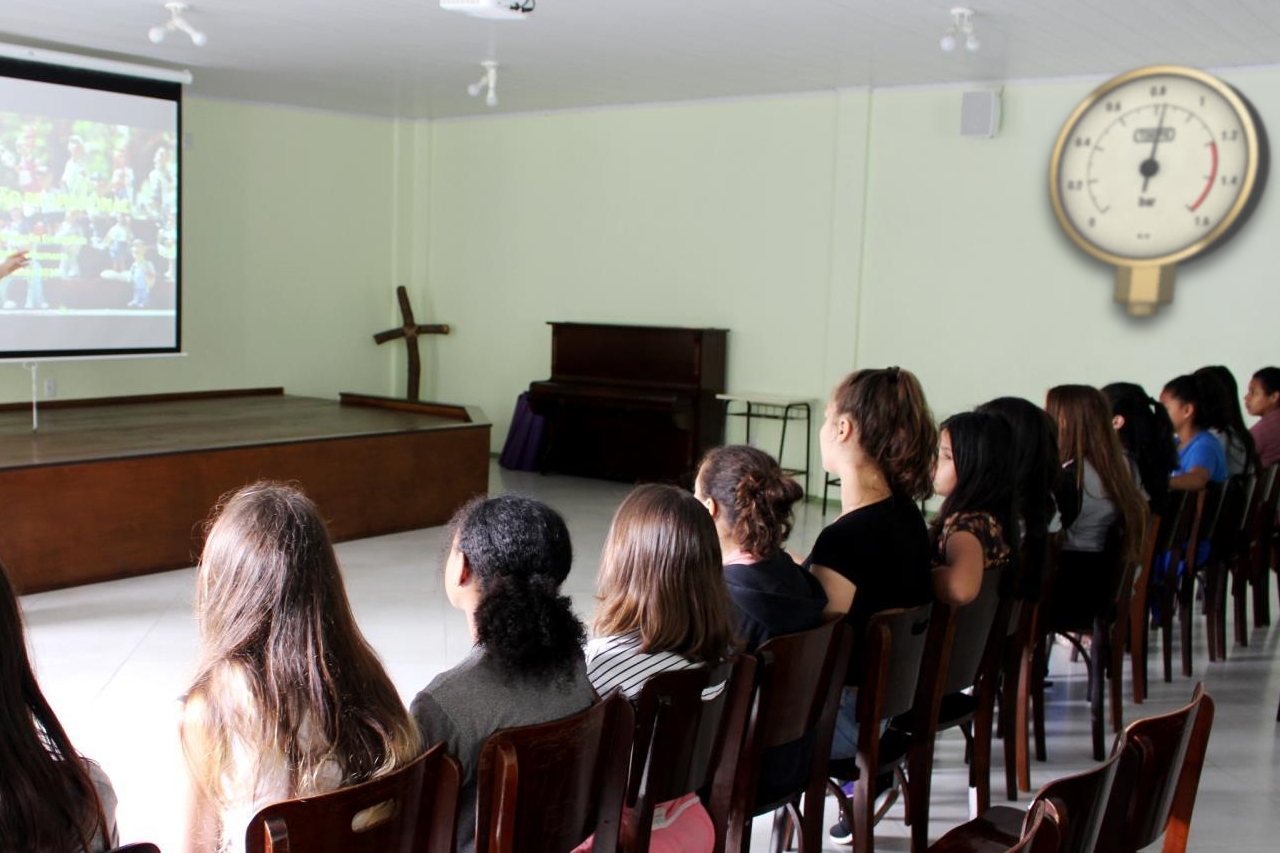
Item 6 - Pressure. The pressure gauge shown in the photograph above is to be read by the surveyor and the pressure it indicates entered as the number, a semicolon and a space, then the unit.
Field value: 0.85; bar
